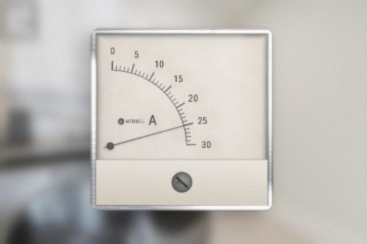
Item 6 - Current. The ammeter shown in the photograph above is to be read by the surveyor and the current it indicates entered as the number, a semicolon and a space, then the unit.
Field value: 25; A
